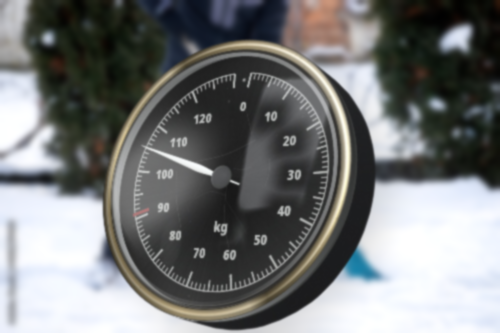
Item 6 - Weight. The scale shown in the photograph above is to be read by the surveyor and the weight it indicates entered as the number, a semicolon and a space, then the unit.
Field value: 105; kg
